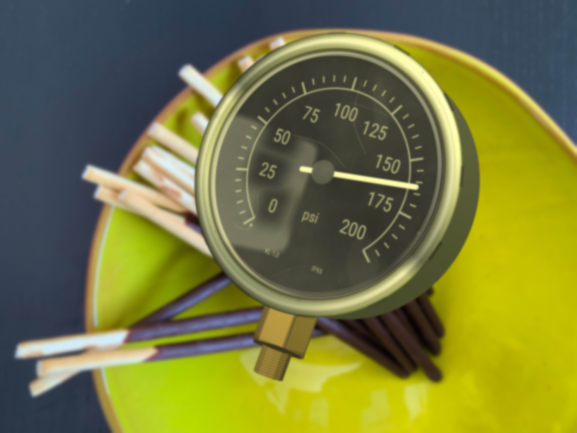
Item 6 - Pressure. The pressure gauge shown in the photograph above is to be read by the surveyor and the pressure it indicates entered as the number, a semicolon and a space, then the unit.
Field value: 162.5; psi
